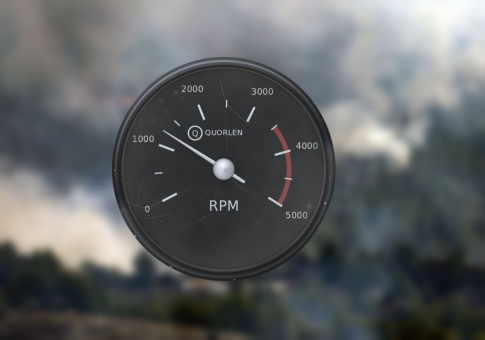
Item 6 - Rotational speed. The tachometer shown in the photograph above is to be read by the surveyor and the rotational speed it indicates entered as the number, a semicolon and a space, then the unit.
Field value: 1250; rpm
